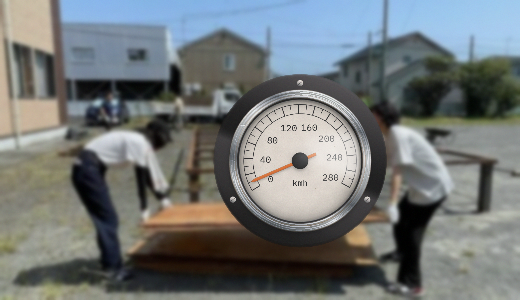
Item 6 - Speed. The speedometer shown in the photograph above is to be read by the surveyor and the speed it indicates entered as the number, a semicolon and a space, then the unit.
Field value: 10; km/h
